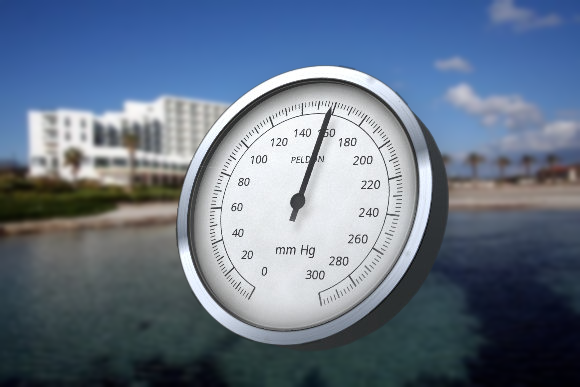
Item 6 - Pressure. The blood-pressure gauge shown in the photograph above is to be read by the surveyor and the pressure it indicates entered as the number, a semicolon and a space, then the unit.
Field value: 160; mmHg
